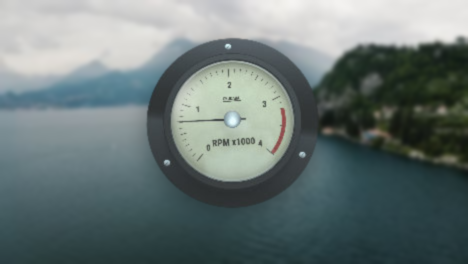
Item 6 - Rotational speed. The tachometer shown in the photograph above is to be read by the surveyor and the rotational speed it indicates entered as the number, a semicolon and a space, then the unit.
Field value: 700; rpm
